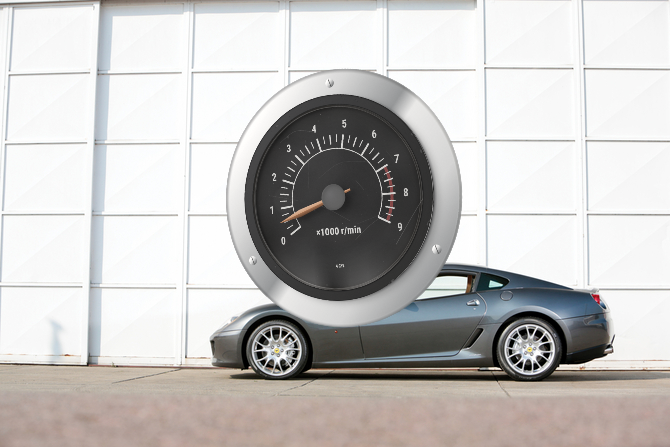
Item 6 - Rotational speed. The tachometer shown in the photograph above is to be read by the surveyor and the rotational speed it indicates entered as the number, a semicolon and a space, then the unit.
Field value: 500; rpm
